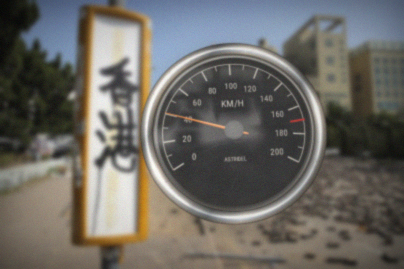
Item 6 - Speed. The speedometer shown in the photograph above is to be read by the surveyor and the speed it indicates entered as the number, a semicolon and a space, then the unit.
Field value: 40; km/h
